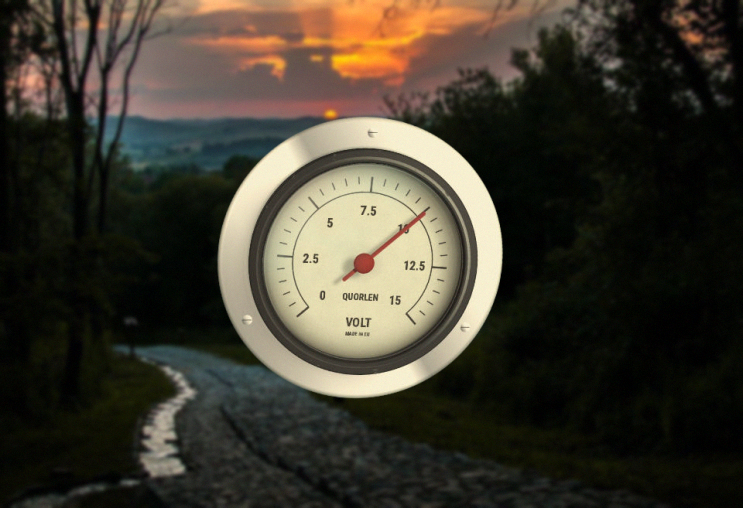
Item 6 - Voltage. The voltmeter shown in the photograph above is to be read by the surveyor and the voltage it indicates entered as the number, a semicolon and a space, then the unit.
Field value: 10; V
